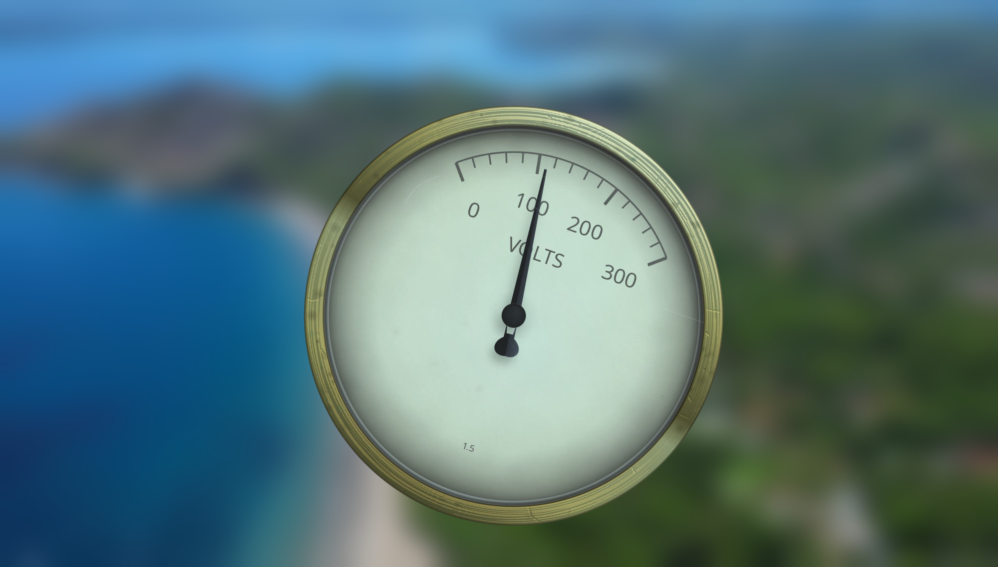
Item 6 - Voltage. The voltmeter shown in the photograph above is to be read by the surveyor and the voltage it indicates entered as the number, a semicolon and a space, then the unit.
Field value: 110; V
